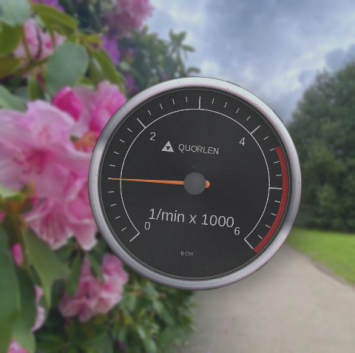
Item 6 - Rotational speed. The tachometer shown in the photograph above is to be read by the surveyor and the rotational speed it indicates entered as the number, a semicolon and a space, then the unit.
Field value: 1000; rpm
